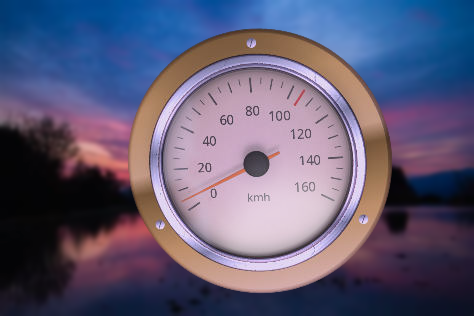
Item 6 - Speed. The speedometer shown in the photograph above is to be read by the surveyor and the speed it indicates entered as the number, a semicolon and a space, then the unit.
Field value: 5; km/h
